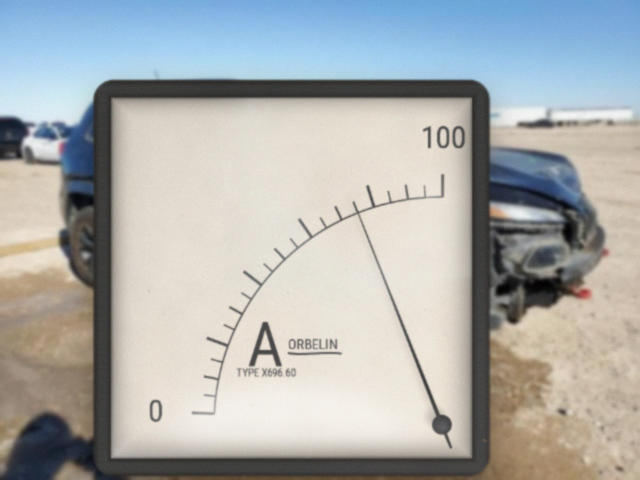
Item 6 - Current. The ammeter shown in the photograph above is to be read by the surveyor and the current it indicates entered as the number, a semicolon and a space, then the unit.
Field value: 75; A
